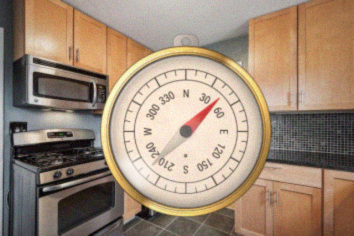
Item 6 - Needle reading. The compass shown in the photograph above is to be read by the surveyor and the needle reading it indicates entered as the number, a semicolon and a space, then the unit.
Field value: 45; °
